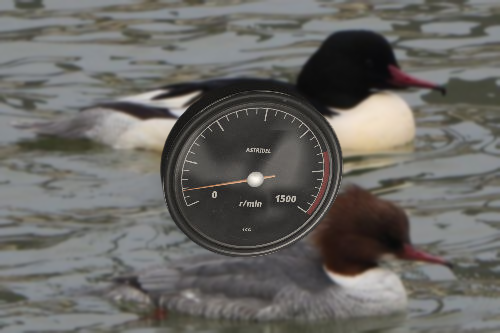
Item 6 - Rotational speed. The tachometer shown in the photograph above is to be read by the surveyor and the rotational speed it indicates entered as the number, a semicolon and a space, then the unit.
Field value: 100; rpm
